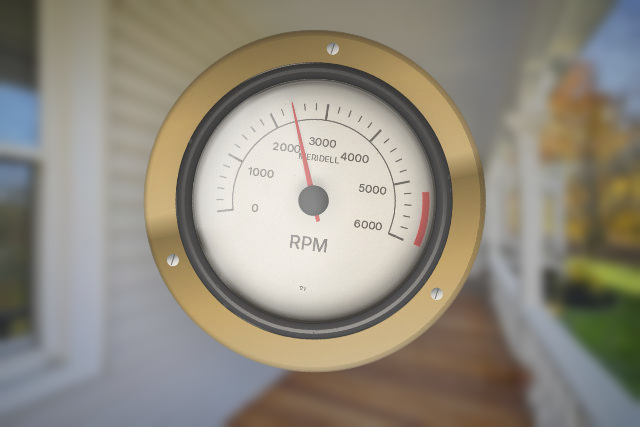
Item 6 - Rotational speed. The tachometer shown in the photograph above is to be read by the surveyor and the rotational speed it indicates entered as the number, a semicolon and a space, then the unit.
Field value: 2400; rpm
